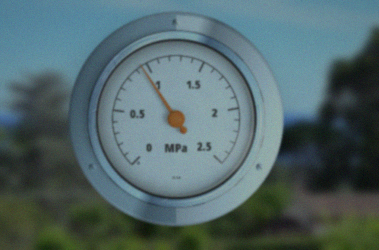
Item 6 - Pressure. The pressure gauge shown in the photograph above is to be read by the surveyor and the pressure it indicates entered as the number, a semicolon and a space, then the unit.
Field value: 0.95; MPa
